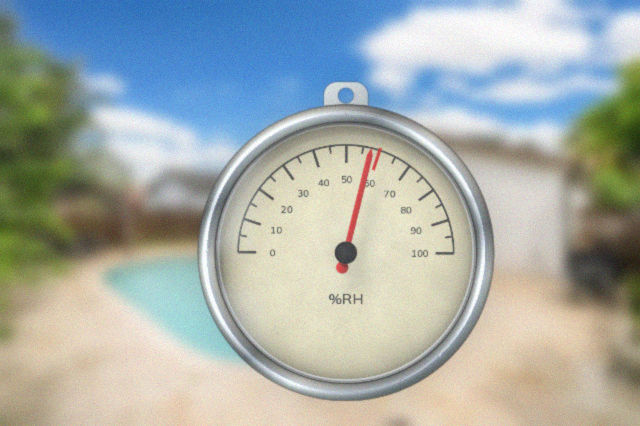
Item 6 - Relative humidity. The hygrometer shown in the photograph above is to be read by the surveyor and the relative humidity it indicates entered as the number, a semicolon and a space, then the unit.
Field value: 57.5; %
